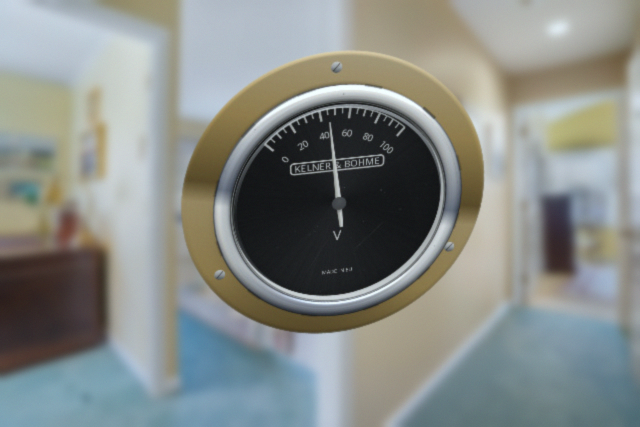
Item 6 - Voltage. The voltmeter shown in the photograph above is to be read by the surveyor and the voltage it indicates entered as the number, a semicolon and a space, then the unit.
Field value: 45; V
